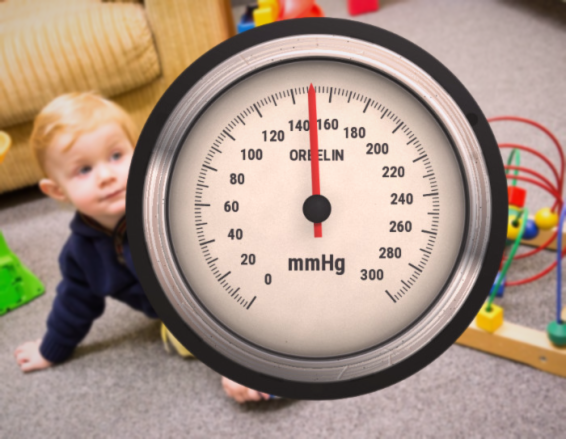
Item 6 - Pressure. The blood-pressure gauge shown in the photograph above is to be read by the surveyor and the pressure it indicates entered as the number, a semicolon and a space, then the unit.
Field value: 150; mmHg
